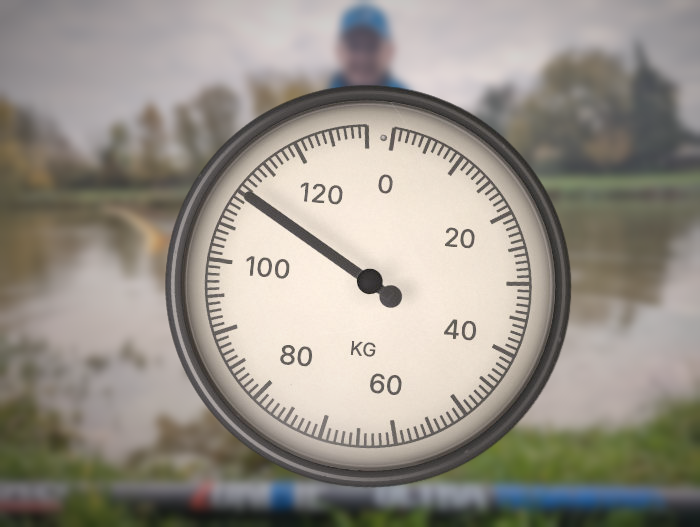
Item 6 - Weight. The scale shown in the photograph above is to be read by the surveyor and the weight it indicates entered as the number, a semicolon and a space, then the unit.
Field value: 110; kg
